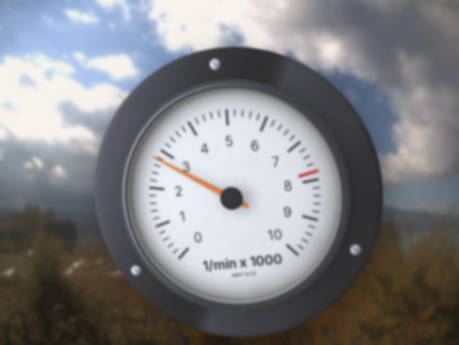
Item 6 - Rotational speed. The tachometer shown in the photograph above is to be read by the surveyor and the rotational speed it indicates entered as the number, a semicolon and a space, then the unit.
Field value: 2800; rpm
